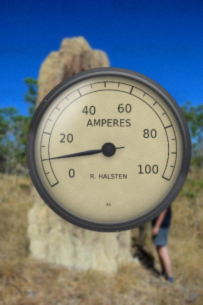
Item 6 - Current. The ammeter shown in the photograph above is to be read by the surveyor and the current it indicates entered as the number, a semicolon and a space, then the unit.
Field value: 10; A
